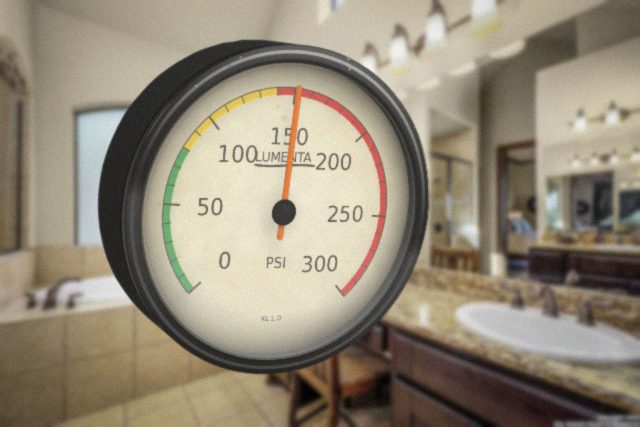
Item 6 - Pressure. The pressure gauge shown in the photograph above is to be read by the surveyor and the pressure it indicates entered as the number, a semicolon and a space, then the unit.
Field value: 150; psi
